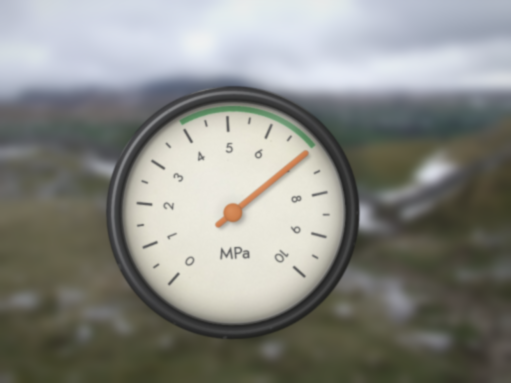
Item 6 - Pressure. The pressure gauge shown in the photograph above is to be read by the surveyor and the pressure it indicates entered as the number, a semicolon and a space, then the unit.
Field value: 7; MPa
